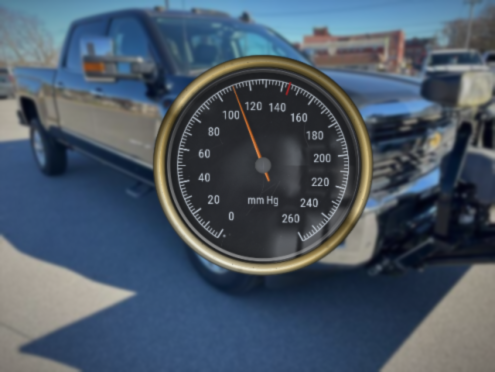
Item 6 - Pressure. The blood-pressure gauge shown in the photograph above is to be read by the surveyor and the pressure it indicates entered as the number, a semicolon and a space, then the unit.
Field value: 110; mmHg
